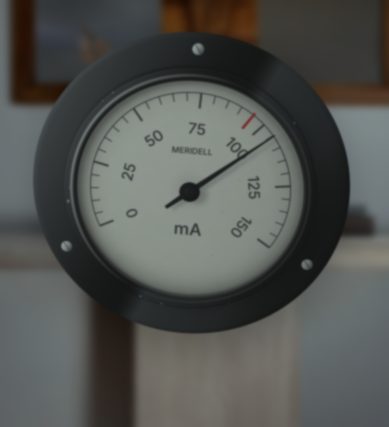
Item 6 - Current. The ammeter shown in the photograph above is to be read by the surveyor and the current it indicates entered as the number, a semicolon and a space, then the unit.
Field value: 105; mA
